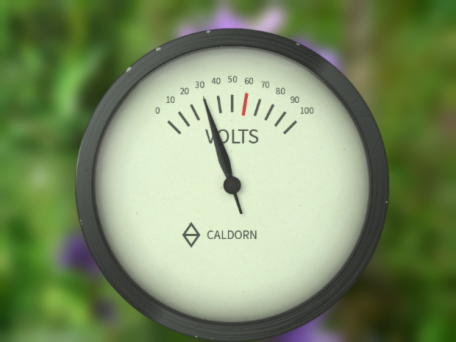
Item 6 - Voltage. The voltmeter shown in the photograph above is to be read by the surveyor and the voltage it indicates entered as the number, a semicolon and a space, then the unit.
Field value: 30; V
